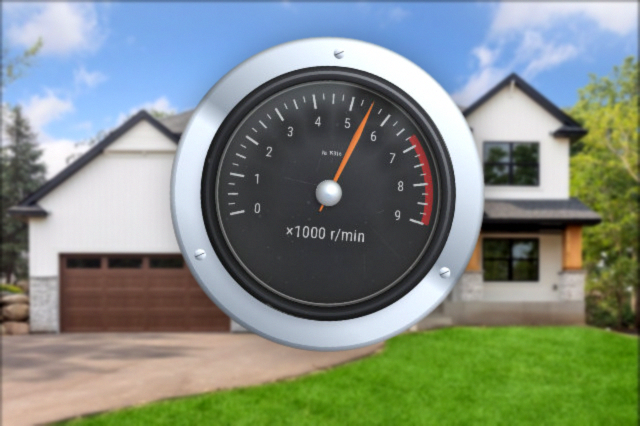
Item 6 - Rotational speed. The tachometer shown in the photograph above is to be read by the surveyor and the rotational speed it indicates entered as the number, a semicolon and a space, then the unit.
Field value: 5500; rpm
